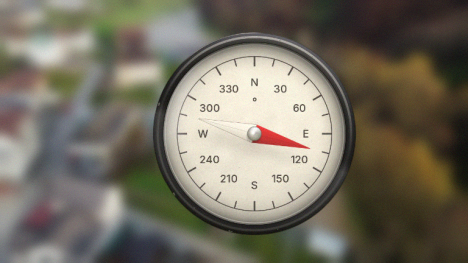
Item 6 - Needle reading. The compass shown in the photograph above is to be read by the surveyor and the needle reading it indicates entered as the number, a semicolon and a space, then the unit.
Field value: 105; °
